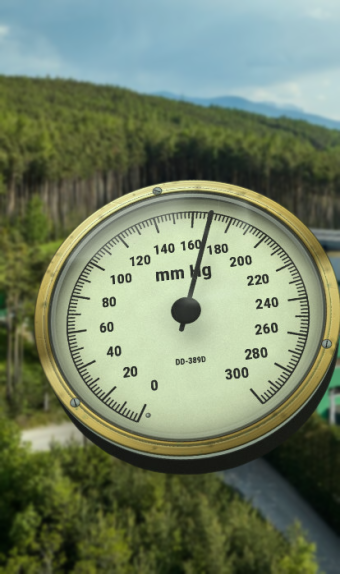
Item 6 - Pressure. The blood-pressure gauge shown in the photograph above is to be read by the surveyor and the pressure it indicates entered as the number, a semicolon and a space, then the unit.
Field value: 170; mmHg
